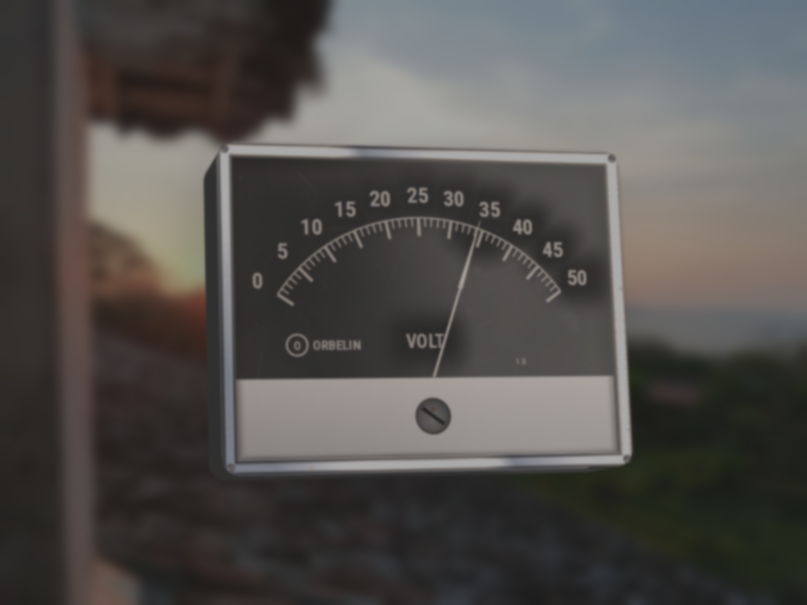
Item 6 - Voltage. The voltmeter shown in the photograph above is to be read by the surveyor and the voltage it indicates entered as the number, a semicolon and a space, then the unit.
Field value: 34; V
